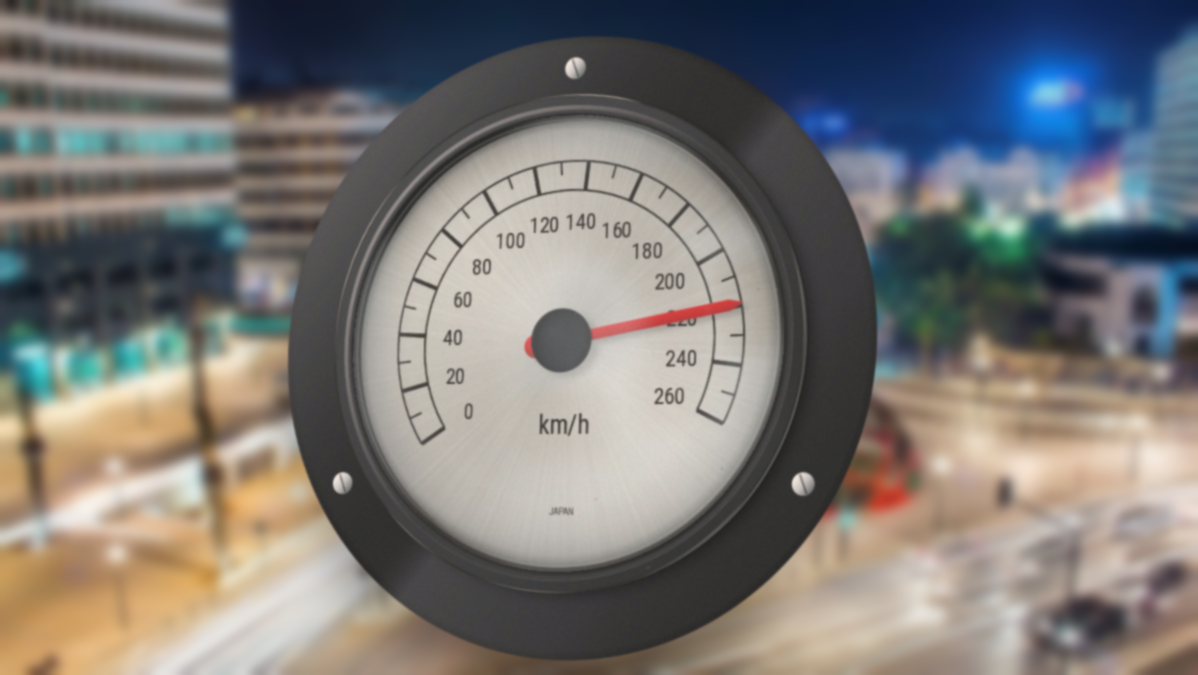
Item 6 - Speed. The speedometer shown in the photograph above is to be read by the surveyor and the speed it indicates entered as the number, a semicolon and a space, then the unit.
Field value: 220; km/h
